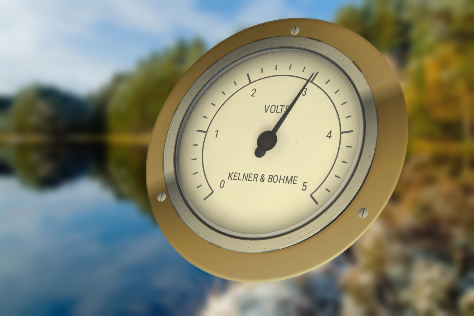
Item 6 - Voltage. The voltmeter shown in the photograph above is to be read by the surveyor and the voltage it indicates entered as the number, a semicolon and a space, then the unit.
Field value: 3; V
